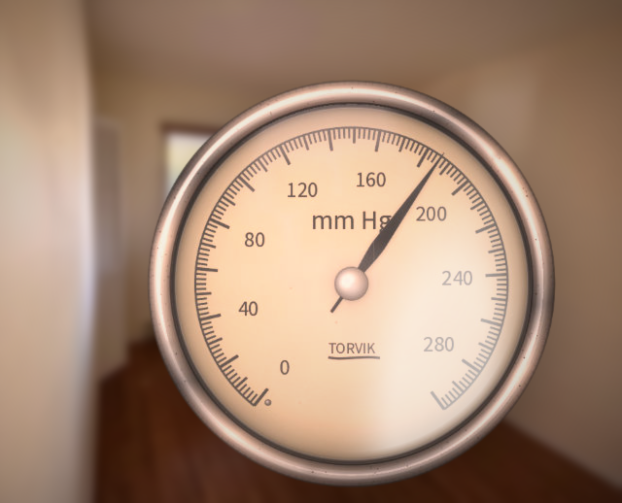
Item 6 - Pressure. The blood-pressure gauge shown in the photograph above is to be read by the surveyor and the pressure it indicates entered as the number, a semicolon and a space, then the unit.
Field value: 186; mmHg
